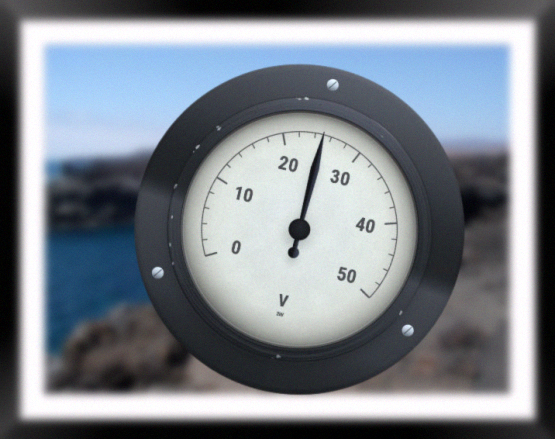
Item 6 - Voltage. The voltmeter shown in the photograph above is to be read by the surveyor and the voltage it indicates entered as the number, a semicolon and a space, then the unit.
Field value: 25; V
